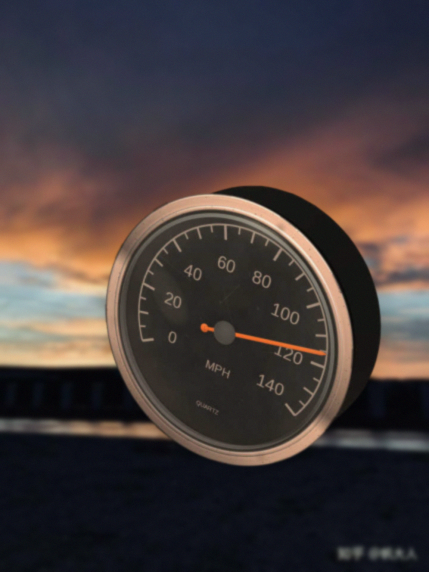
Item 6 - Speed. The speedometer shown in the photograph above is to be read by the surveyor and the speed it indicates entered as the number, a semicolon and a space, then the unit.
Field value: 115; mph
